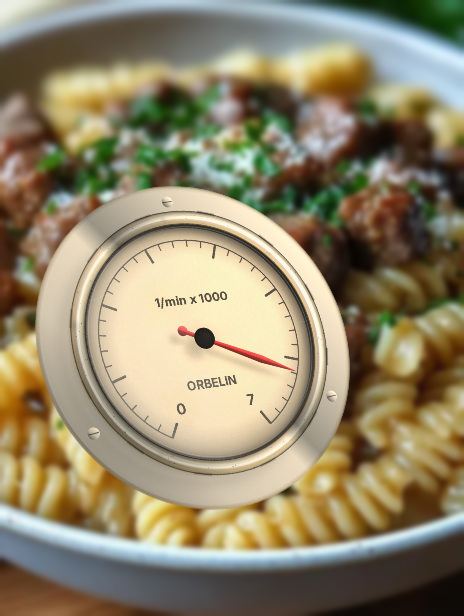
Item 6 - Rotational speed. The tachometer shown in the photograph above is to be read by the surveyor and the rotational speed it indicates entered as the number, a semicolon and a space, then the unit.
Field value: 6200; rpm
